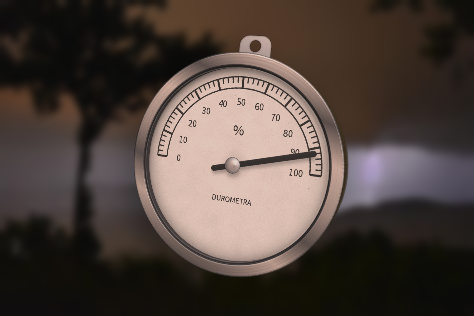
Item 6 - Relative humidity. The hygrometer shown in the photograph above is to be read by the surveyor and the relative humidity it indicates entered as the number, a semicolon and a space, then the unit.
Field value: 92; %
